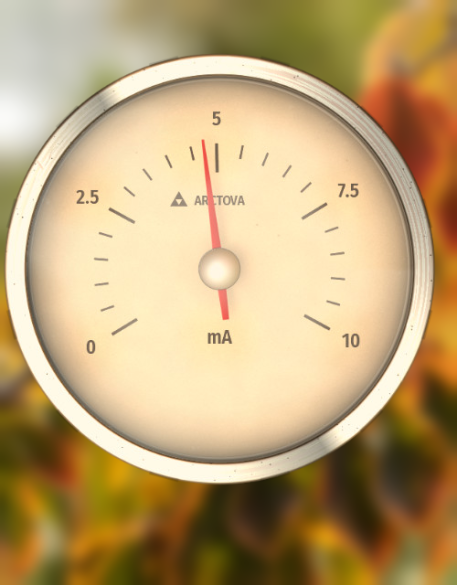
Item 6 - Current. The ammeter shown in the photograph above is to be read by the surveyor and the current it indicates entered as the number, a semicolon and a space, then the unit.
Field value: 4.75; mA
